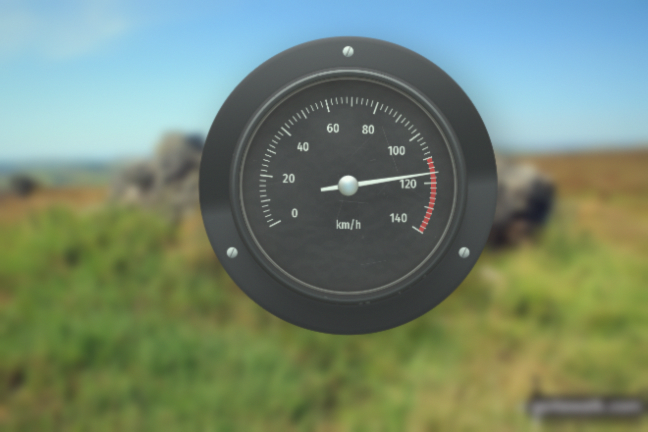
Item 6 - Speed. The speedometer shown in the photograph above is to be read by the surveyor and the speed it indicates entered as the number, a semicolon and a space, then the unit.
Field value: 116; km/h
